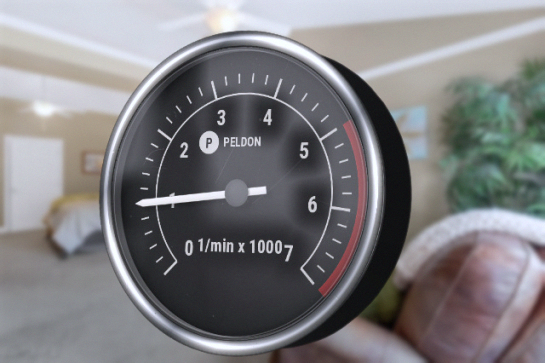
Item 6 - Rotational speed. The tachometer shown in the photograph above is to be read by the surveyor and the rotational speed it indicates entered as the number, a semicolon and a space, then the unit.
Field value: 1000; rpm
